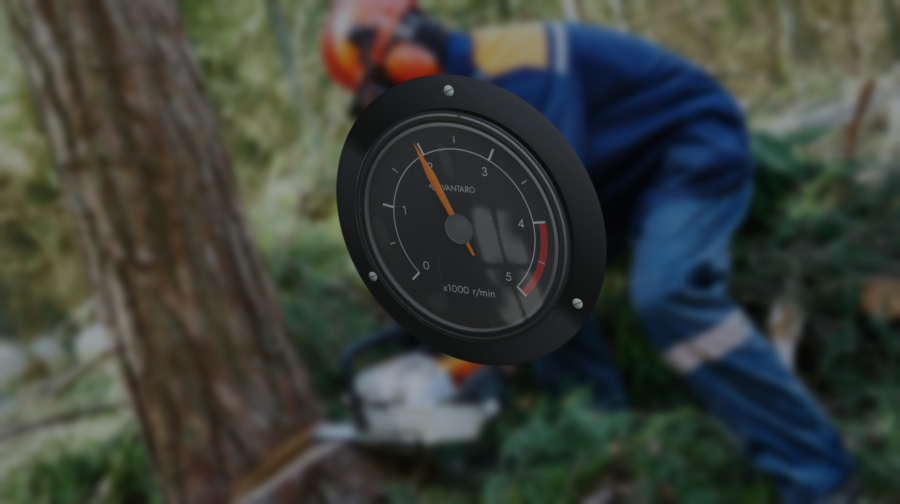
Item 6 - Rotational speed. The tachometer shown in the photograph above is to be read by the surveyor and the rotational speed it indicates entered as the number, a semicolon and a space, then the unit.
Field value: 2000; rpm
